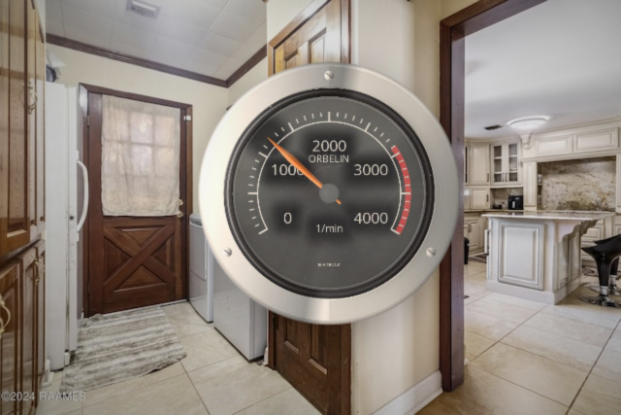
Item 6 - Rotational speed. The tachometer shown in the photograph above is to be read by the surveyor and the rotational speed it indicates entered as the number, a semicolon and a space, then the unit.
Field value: 1200; rpm
